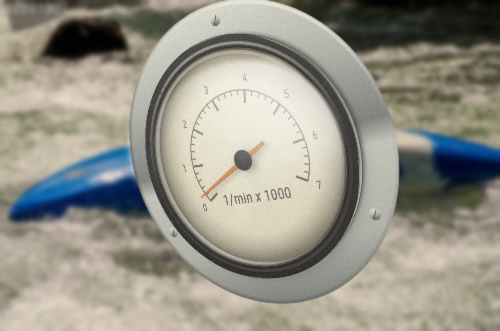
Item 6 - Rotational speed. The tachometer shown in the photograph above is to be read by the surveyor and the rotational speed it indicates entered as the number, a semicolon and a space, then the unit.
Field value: 200; rpm
